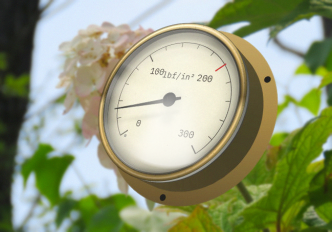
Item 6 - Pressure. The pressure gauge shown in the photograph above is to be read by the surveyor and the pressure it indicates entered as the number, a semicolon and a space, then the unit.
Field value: 30; psi
